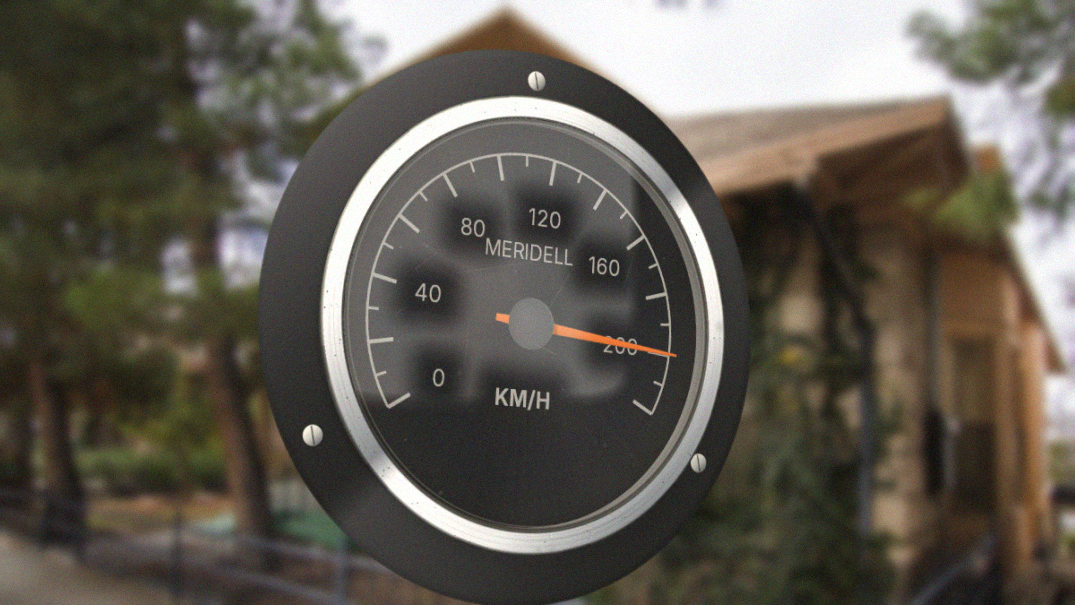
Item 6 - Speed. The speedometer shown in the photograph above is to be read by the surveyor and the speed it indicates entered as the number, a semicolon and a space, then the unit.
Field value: 200; km/h
